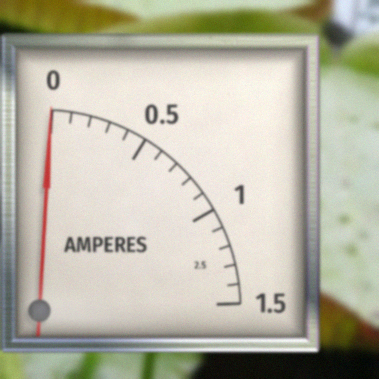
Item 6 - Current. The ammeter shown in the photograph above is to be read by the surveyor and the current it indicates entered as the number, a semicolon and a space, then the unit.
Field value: 0; A
